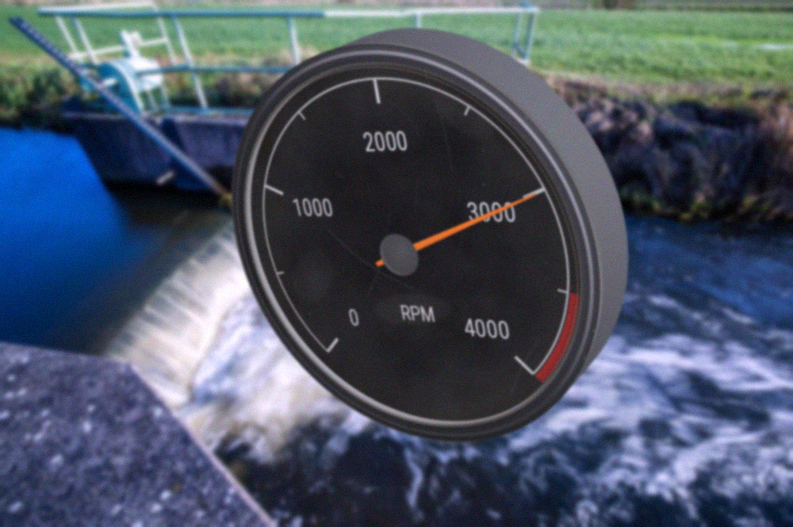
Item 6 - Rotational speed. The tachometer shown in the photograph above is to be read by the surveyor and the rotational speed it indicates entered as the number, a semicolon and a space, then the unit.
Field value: 3000; rpm
